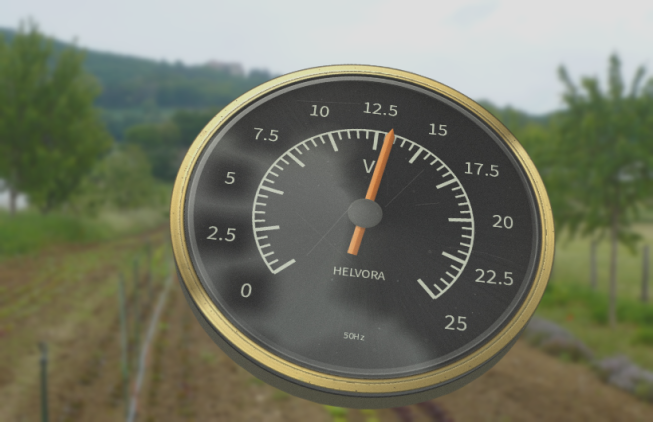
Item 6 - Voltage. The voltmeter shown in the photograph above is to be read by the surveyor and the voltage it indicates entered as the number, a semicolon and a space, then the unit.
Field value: 13.25; V
